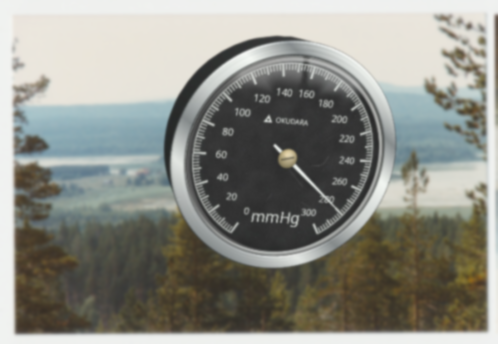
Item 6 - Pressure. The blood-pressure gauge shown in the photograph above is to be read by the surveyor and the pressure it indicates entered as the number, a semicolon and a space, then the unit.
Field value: 280; mmHg
